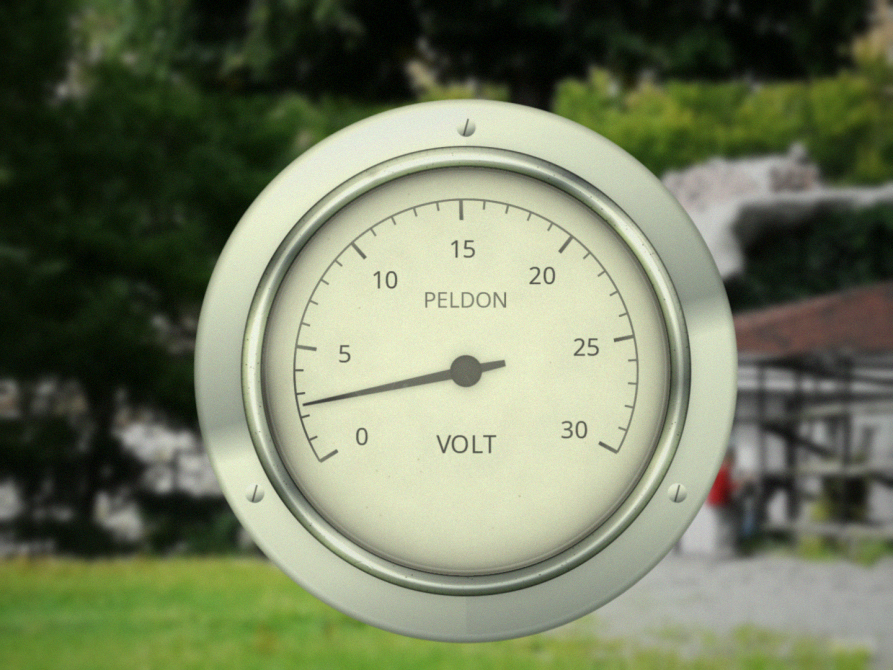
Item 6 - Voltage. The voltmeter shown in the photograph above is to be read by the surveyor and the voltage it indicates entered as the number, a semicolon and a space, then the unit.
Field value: 2.5; V
